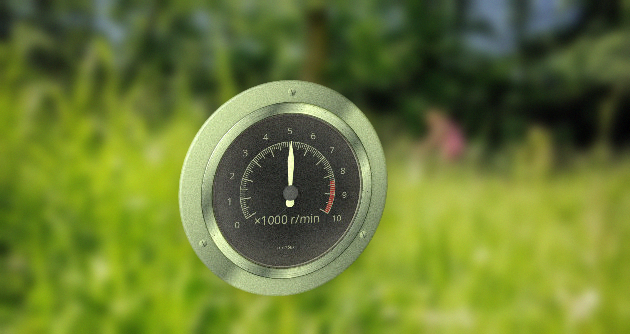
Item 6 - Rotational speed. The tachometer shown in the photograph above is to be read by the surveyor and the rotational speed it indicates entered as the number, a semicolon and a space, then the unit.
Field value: 5000; rpm
